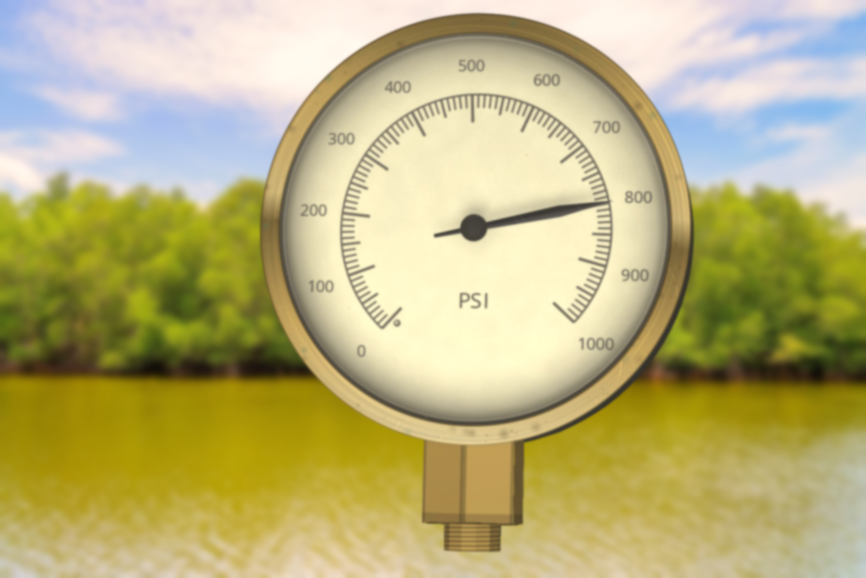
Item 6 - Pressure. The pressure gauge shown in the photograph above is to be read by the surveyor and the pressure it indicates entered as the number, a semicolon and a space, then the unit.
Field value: 800; psi
